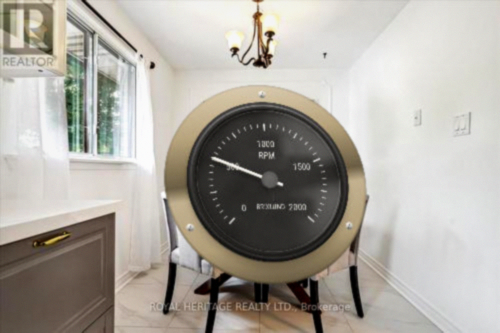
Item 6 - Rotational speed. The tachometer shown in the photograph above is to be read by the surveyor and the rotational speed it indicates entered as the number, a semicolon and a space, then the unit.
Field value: 500; rpm
